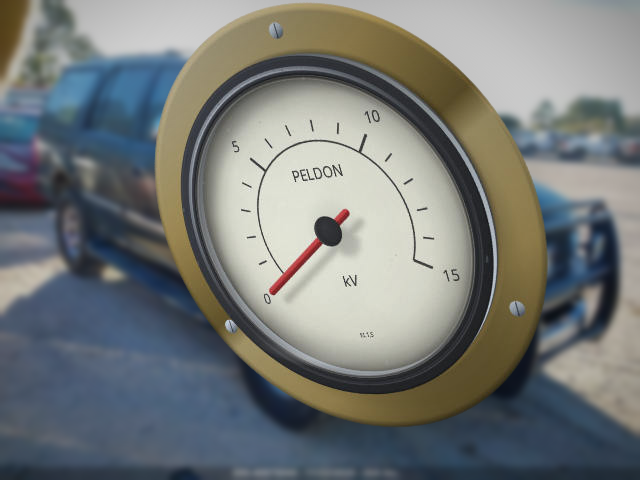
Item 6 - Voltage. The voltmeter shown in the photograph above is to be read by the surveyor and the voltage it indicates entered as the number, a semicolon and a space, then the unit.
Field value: 0; kV
